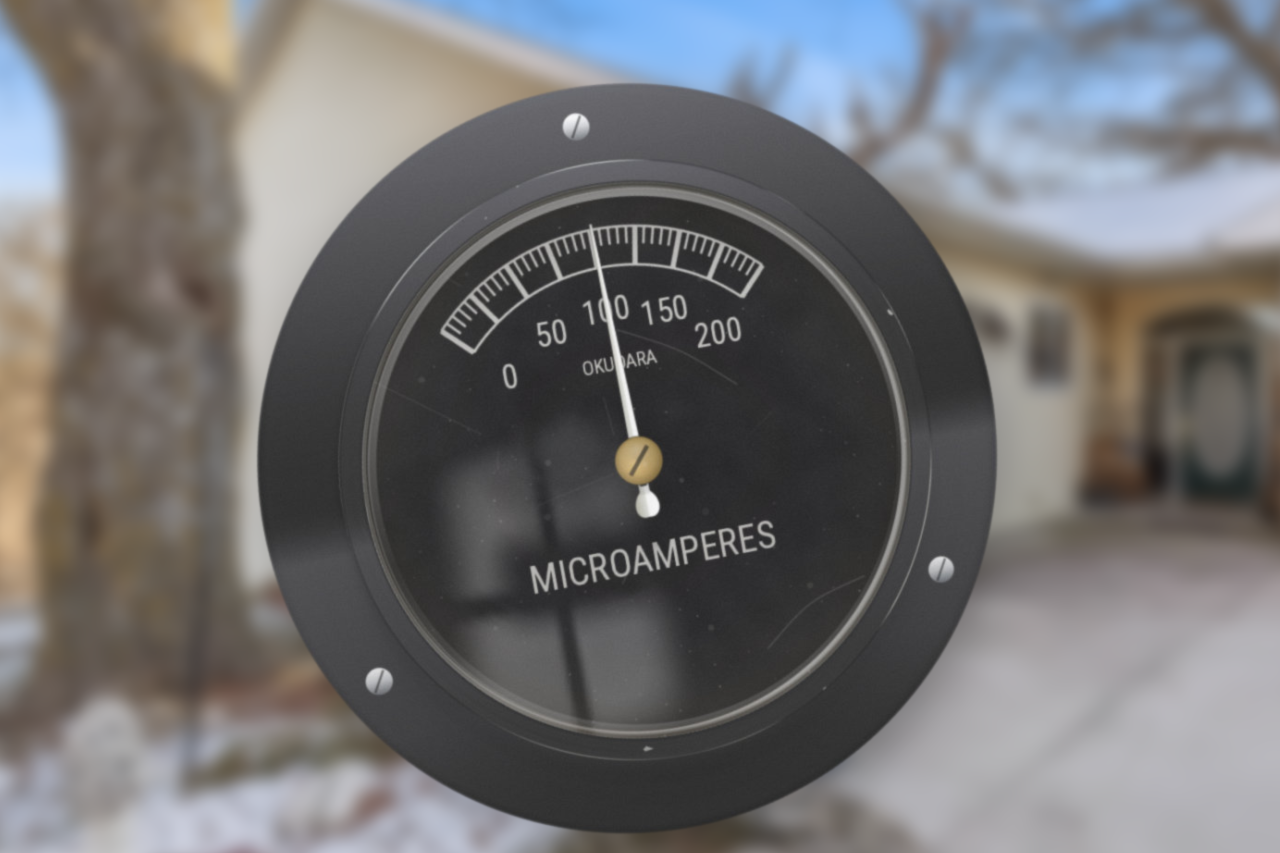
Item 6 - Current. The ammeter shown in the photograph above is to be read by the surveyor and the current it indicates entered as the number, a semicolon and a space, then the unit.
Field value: 100; µA
